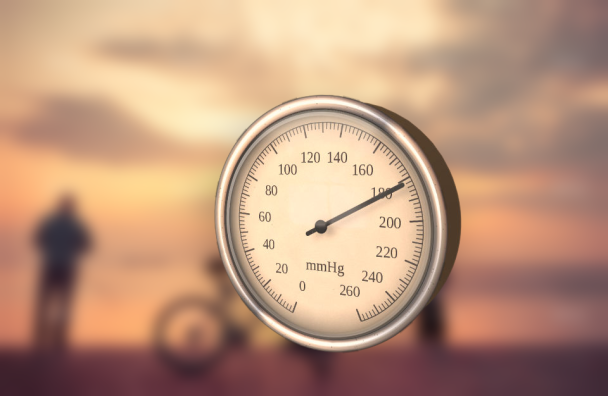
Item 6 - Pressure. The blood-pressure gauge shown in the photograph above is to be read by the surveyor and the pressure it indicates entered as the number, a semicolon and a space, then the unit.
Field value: 182; mmHg
